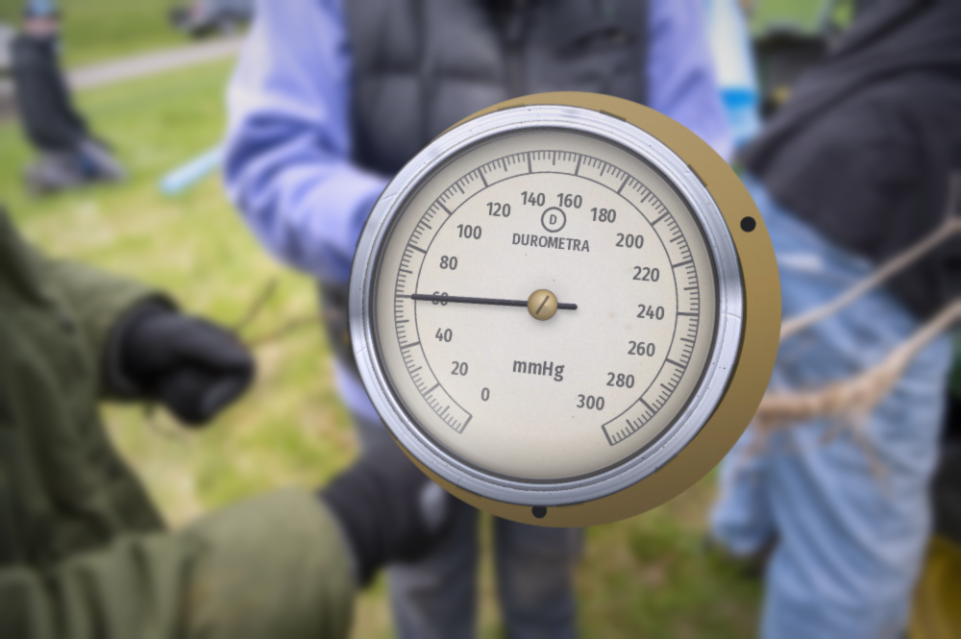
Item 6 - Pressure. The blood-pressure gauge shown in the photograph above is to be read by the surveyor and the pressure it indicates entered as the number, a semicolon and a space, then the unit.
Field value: 60; mmHg
